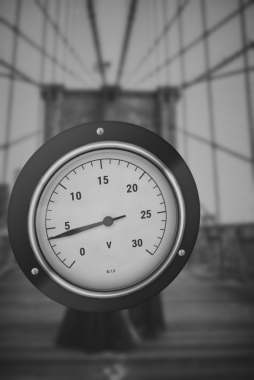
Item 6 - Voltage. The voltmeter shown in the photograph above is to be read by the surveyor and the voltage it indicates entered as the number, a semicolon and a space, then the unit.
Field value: 4; V
